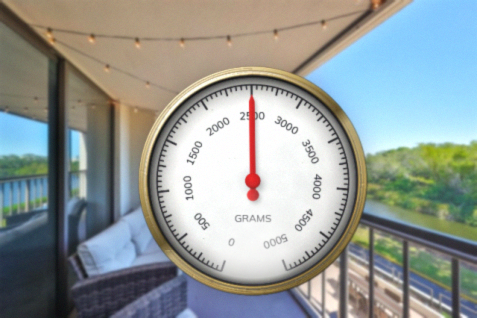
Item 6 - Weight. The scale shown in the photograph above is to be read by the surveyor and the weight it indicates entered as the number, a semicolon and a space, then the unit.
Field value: 2500; g
